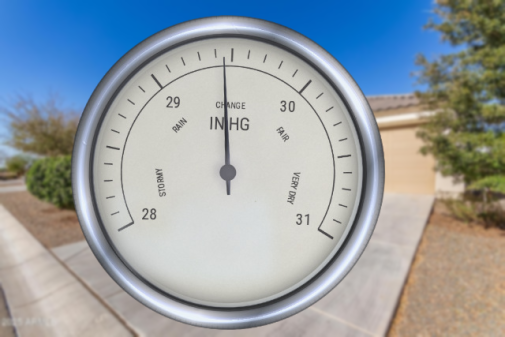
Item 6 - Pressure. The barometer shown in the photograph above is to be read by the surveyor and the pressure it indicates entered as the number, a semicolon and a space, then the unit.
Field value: 29.45; inHg
